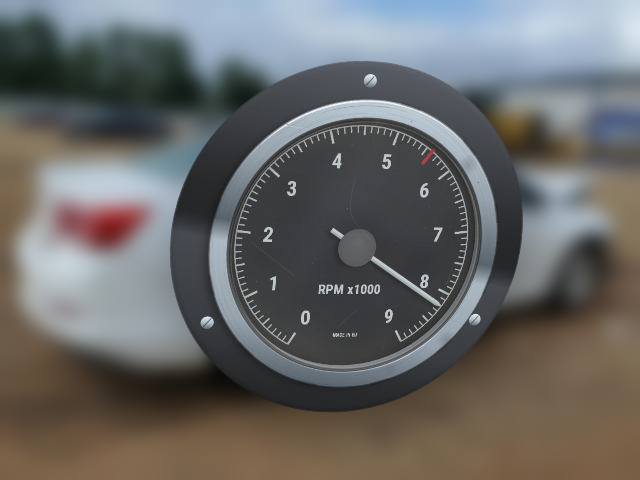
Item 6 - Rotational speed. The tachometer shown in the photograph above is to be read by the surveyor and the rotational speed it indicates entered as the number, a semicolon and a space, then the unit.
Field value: 8200; rpm
